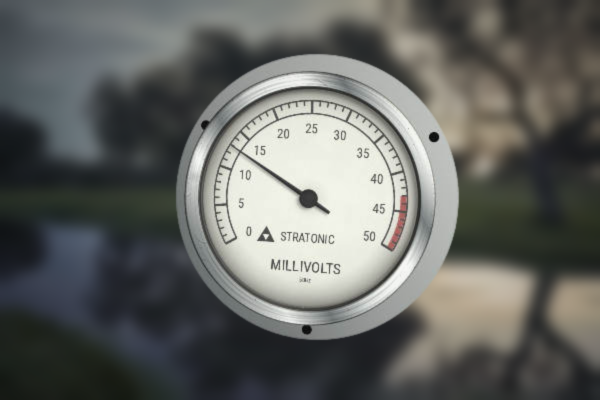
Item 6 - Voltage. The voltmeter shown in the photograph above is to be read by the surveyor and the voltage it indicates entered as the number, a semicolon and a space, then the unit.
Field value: 13; mV
